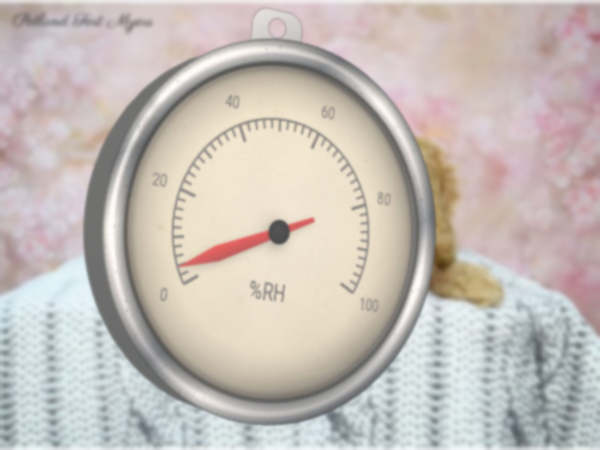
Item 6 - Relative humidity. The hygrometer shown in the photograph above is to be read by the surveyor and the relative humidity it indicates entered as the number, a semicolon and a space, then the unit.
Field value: 4; %
